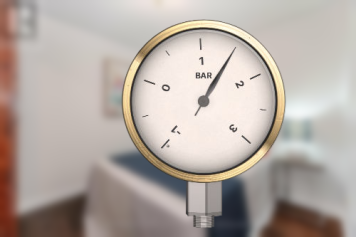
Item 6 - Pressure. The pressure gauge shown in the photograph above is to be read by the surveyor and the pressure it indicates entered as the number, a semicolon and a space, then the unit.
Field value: 1.5; bar
